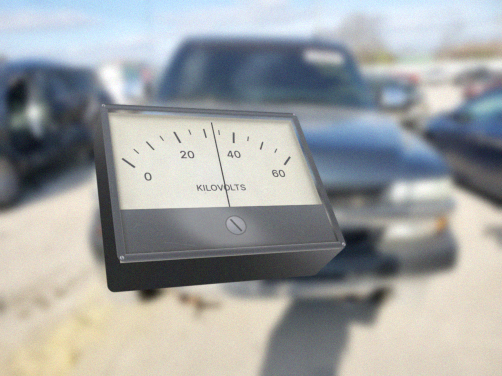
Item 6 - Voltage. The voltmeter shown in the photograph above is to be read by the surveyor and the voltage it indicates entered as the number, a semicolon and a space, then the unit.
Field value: 32.5; kV
